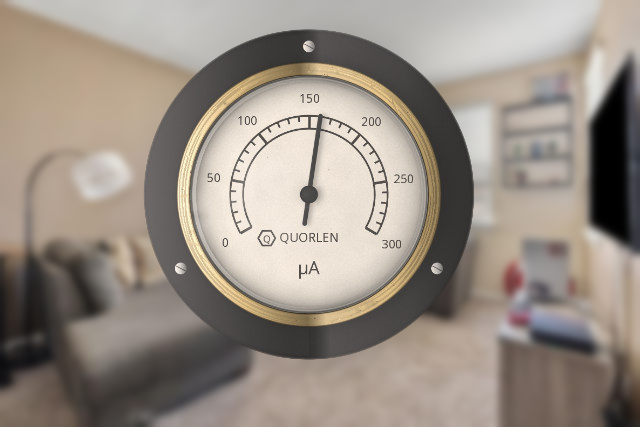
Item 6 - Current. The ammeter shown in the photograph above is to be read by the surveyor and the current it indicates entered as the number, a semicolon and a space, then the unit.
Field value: 160; µA
